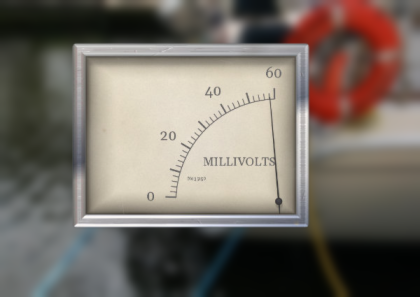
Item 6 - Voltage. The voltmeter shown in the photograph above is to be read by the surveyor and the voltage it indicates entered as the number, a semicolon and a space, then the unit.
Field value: 58; mV
